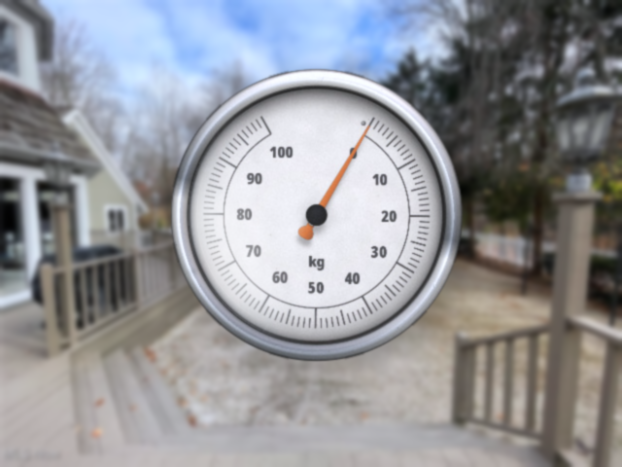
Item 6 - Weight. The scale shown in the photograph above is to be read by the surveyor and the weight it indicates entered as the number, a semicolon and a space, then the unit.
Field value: 0; kg
